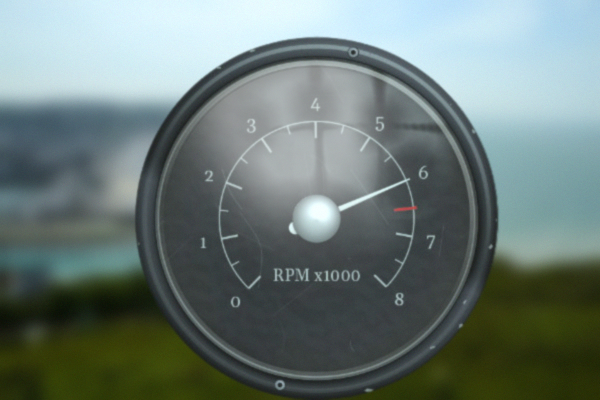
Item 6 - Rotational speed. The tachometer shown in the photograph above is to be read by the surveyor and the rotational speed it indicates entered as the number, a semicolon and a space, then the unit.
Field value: 6000; rpm
